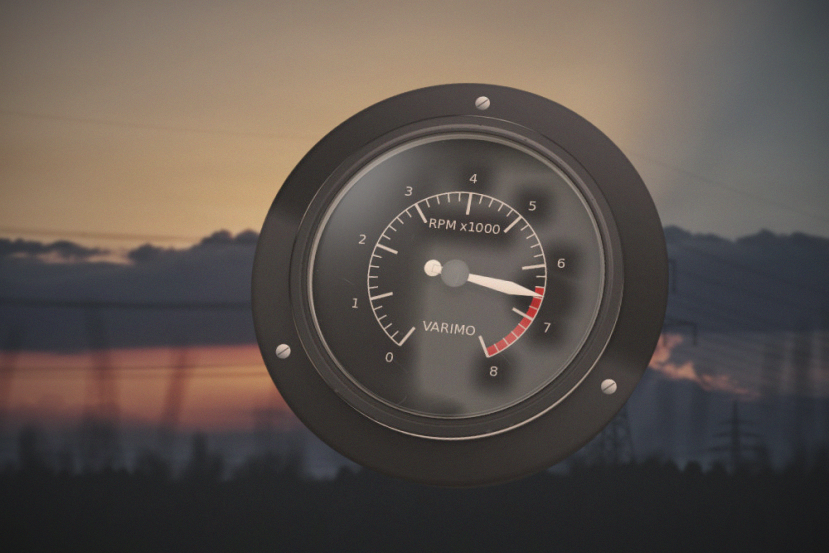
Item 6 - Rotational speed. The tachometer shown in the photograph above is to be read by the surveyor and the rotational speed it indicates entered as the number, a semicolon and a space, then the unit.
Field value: 6600; rpm
